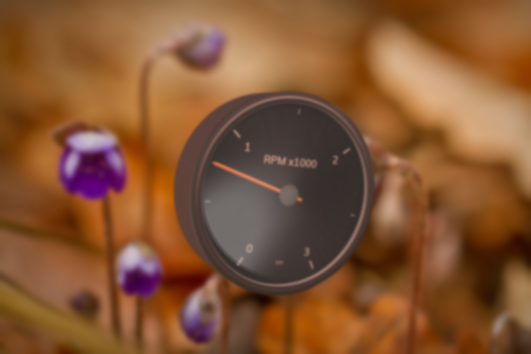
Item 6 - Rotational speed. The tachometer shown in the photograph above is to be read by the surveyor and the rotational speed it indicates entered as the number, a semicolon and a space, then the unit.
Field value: 750; rpm
